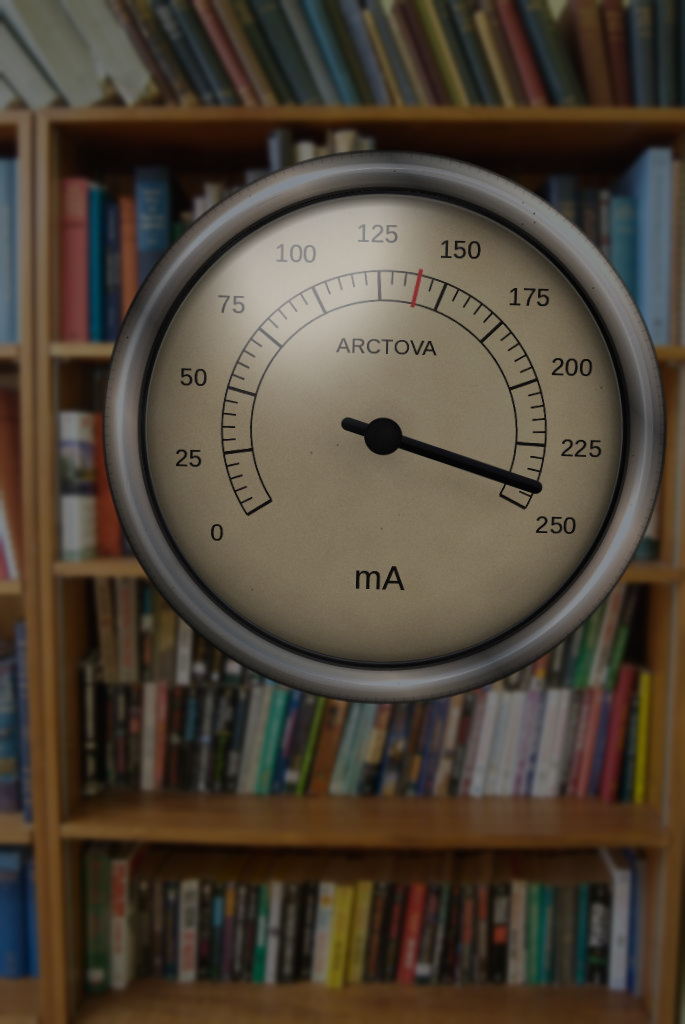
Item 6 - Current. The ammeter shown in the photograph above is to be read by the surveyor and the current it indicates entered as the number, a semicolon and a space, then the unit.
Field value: 240; mA
